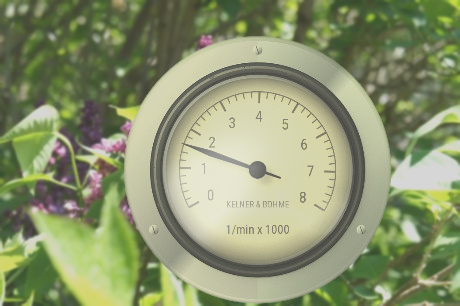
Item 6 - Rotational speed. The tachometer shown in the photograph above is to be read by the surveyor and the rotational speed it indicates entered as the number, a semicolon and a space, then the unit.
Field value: 1600; rpm
